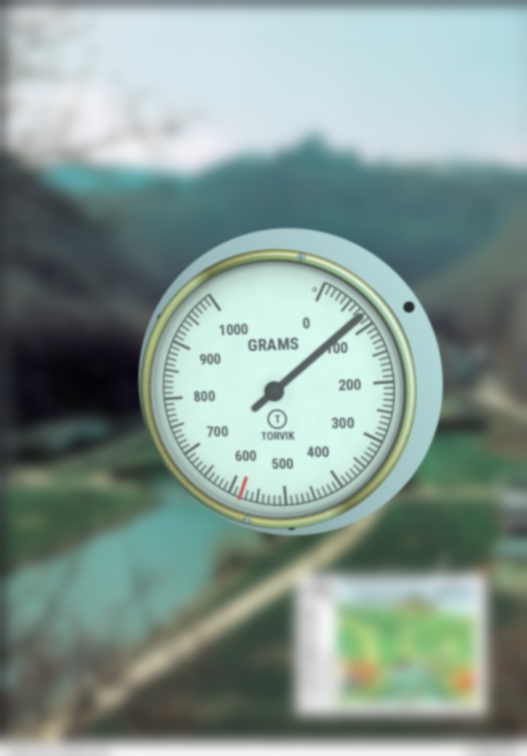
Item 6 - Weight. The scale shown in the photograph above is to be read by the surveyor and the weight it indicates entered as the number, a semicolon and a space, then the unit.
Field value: 80; g
